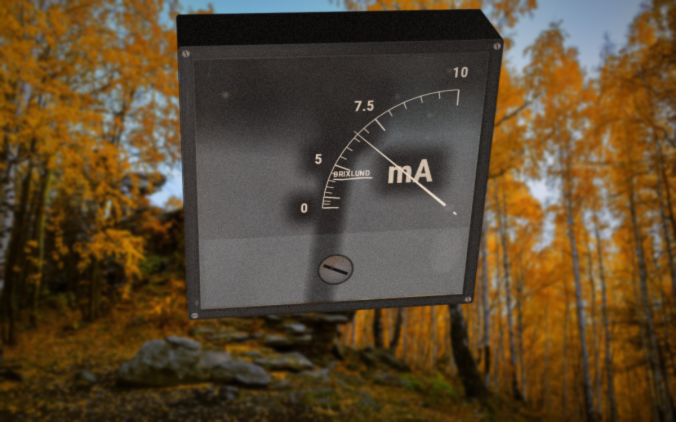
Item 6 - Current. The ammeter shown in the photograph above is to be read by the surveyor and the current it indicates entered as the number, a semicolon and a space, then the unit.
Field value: 6.75; mA
